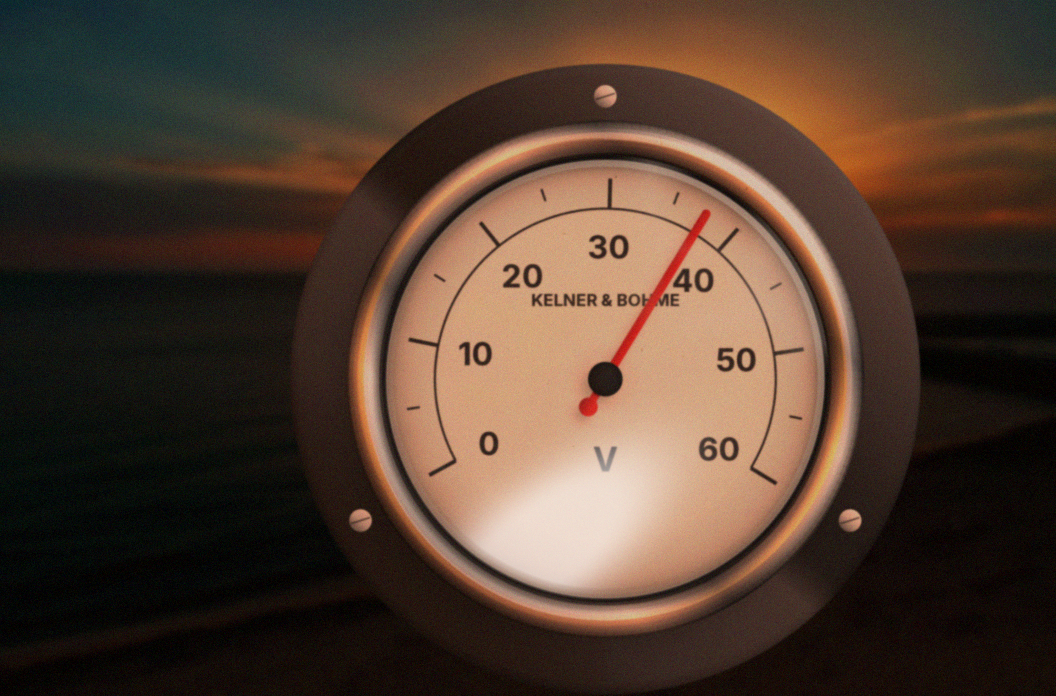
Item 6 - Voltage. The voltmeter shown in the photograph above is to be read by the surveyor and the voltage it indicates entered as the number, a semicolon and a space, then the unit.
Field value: 37.5; V
